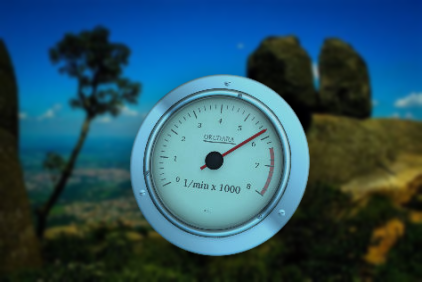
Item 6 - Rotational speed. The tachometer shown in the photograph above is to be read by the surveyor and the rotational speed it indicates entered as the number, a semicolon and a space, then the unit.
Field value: 5800; rpm
